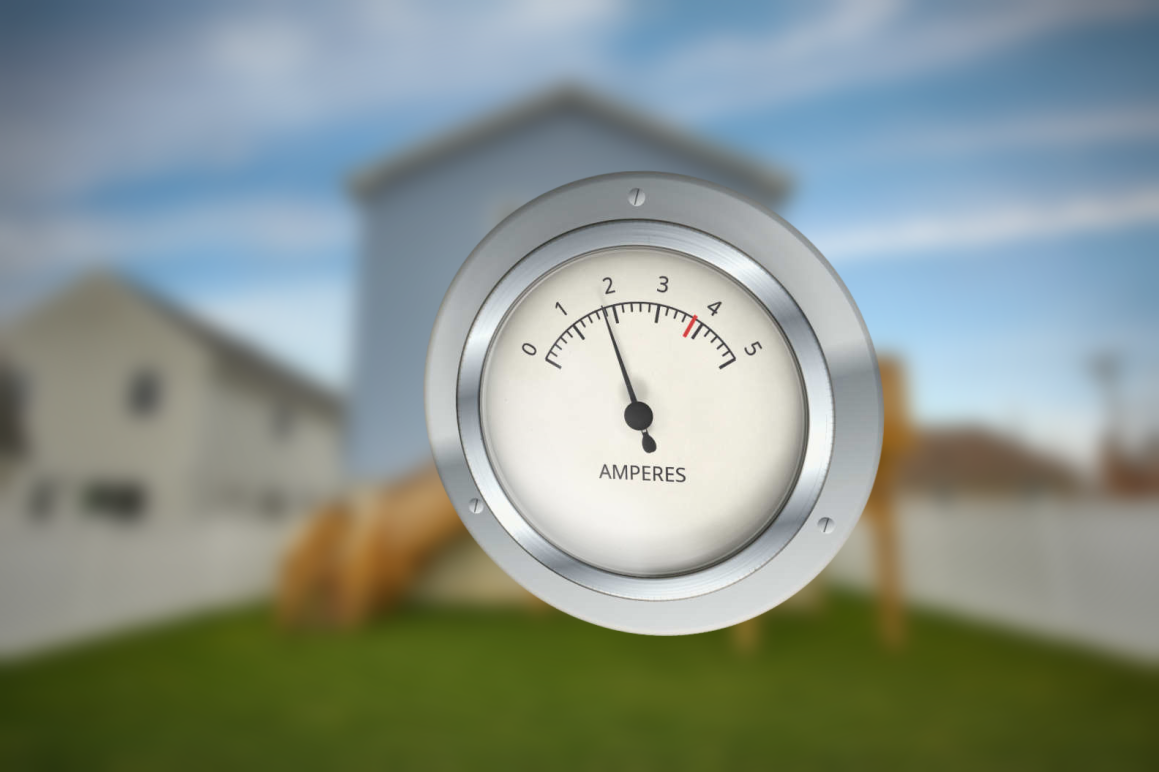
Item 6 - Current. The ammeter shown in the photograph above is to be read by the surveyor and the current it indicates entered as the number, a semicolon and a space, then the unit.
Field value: 1.8; A
